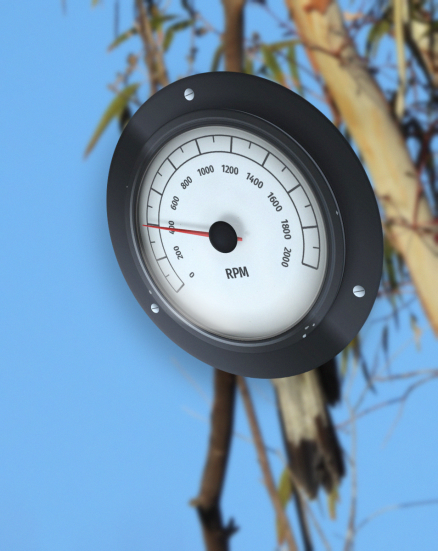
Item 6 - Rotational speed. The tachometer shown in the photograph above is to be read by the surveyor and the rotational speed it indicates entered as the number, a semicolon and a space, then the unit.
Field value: 400; rpm
